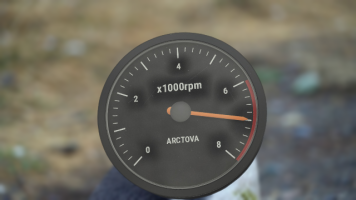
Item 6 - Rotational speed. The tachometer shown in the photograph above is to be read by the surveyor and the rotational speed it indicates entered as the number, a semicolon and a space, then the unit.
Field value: 7000; rpm
